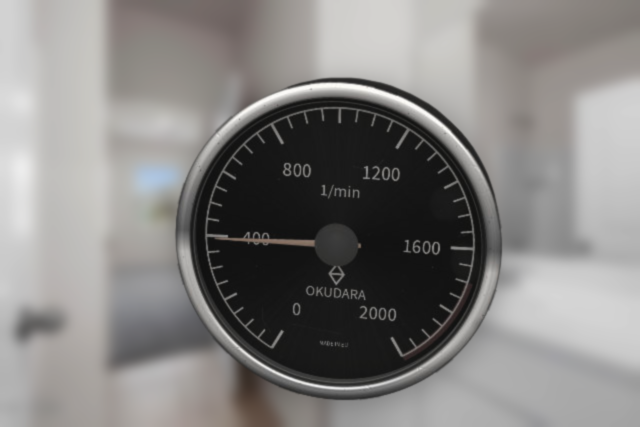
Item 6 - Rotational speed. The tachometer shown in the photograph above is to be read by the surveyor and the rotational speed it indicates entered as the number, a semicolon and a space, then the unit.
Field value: 400; rpm
